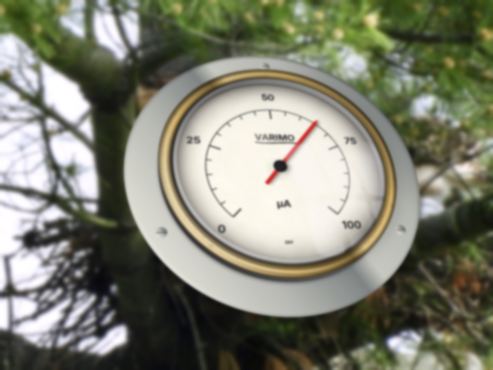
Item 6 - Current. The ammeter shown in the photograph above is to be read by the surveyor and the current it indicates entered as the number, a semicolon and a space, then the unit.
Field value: 65; µA
